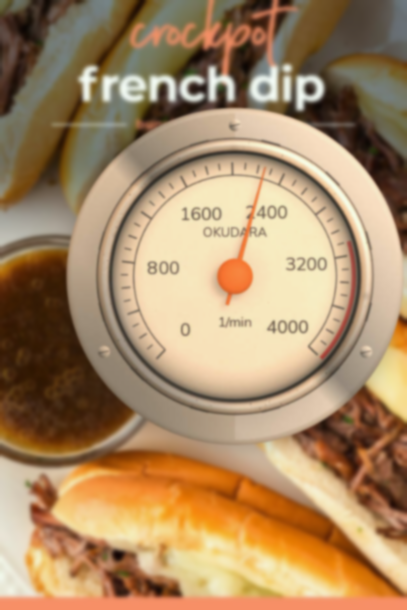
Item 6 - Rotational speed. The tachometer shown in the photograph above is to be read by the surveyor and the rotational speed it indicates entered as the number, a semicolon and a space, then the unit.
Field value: 2250; rpm
